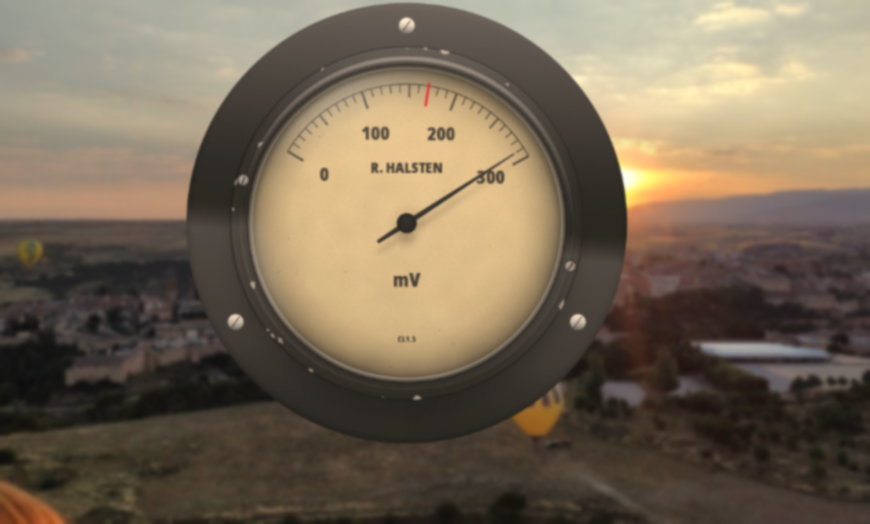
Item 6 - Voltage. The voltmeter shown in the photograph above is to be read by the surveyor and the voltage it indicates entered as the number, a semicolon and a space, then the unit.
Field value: 290; mV
